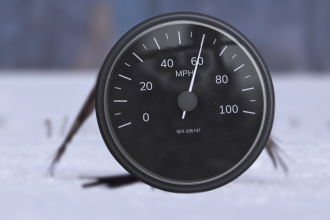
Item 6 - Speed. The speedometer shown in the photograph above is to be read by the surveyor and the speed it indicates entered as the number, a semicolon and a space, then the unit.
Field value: 60; mph
